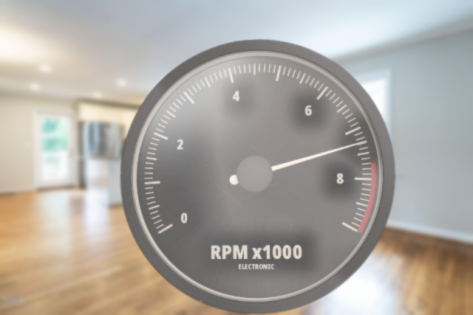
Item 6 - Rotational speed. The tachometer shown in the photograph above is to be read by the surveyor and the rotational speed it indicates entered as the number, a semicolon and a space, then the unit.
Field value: 7300; rpm
